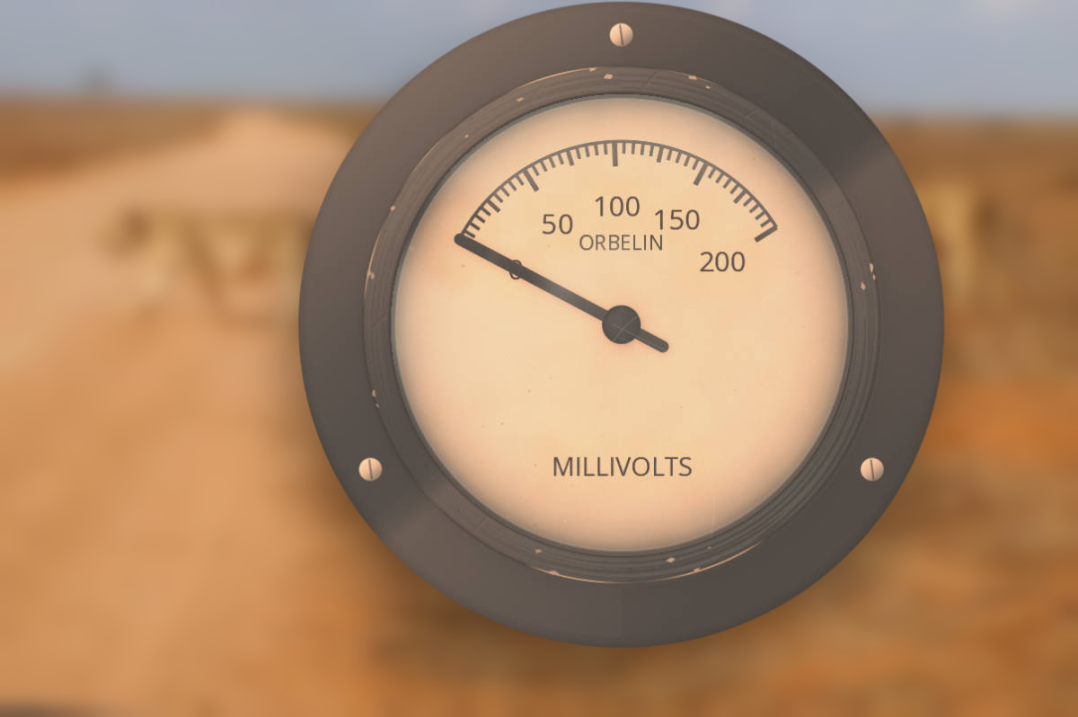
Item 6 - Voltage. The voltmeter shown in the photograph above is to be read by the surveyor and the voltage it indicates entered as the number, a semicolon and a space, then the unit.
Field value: 0; mV
